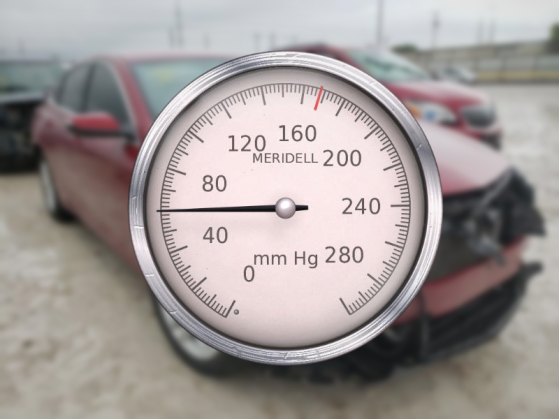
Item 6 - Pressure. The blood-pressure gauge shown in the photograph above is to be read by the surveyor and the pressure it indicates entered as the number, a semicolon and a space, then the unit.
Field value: 60; mmHg
